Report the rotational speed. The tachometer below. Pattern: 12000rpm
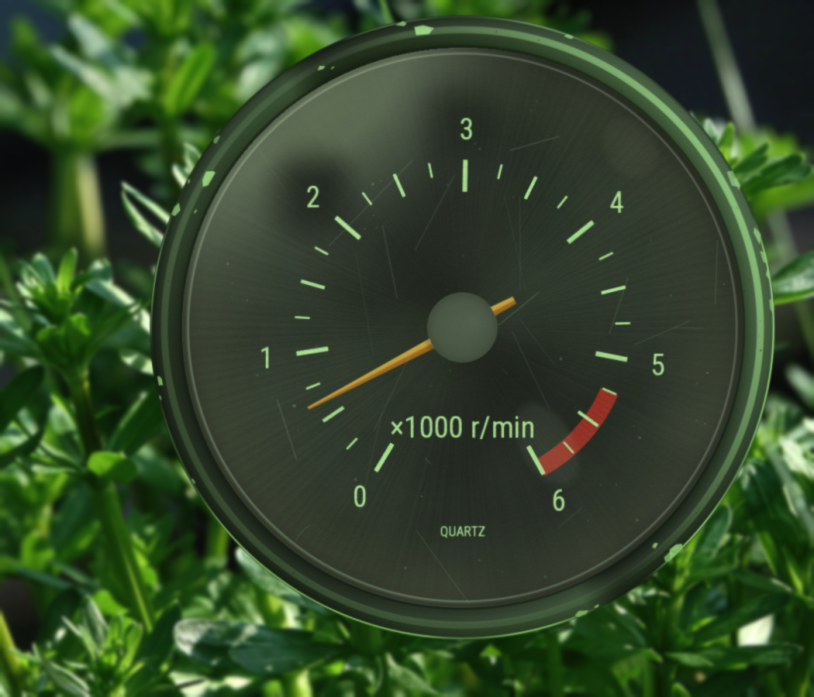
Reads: 625rpm
